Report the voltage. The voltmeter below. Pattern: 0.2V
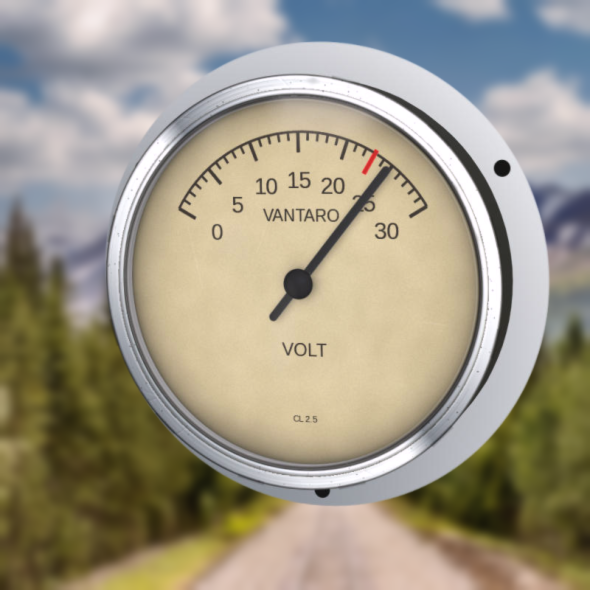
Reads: 25V
